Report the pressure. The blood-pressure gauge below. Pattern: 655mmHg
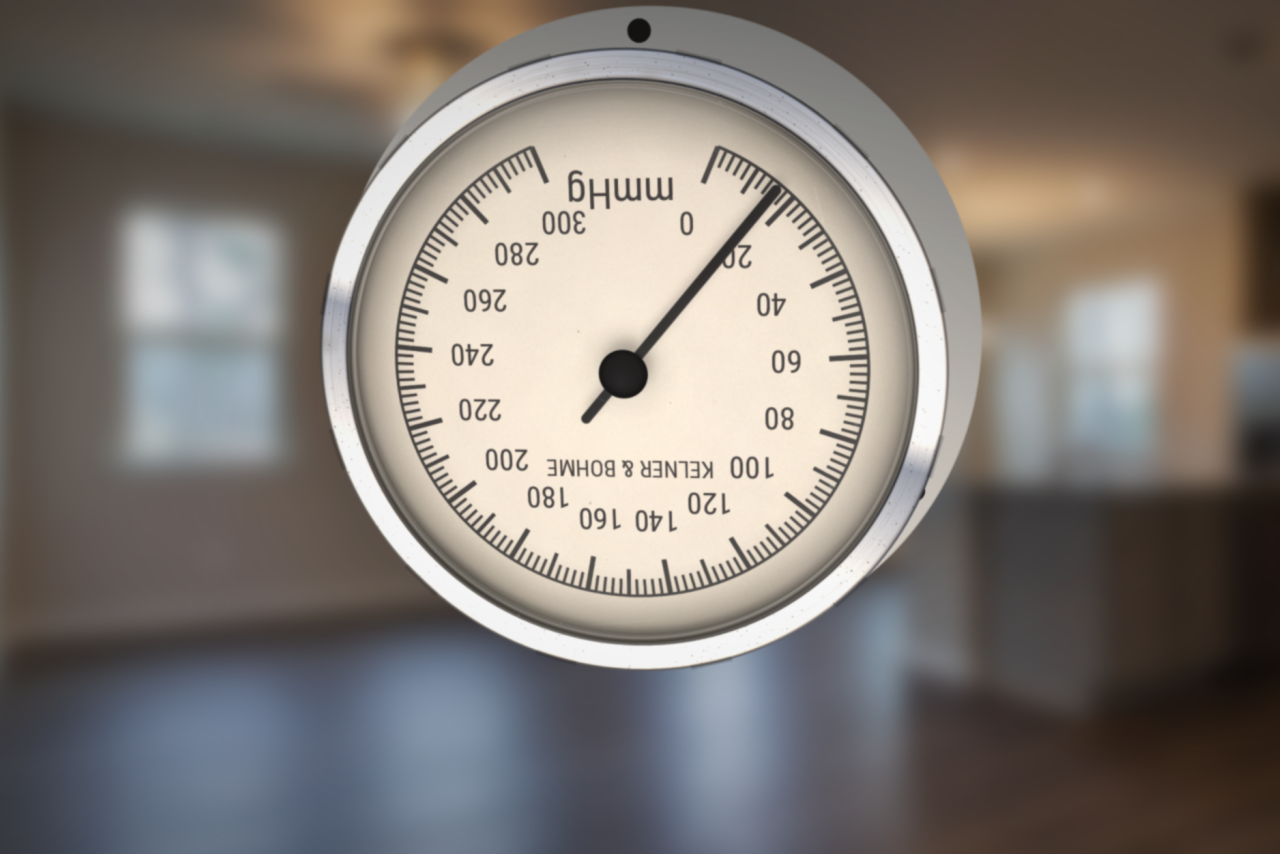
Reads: 16mmHg
